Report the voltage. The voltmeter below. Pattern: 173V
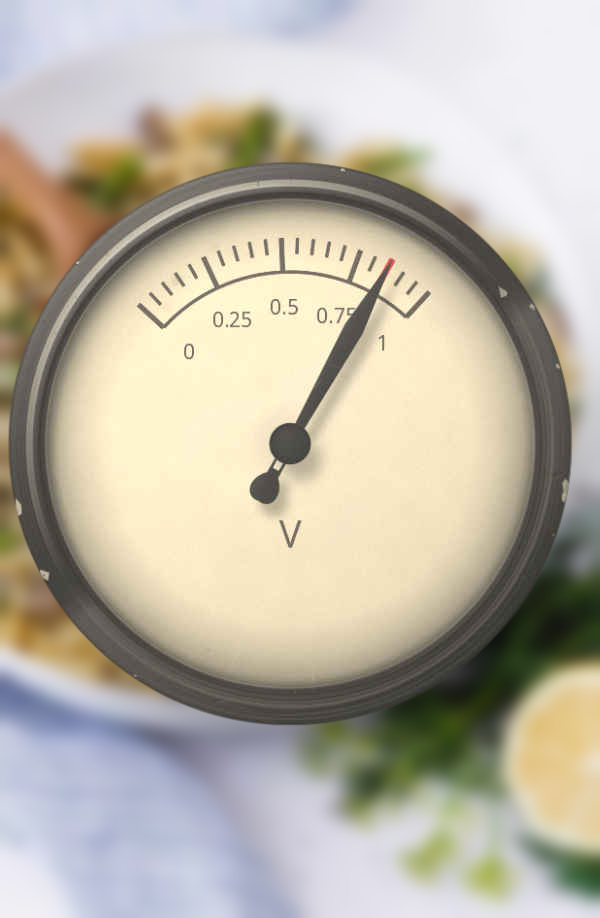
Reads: 0.85V
